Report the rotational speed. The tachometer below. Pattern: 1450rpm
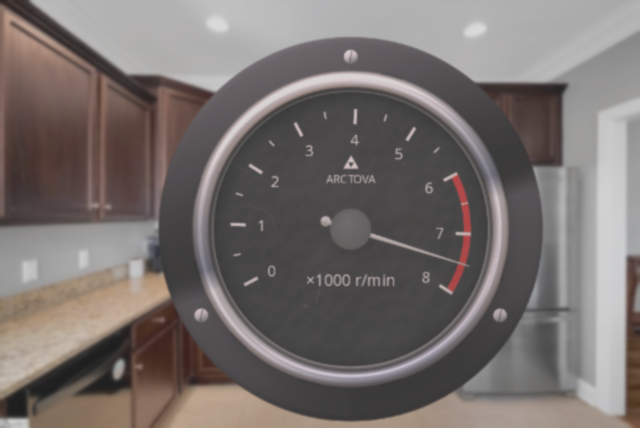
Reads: 7500rpm
